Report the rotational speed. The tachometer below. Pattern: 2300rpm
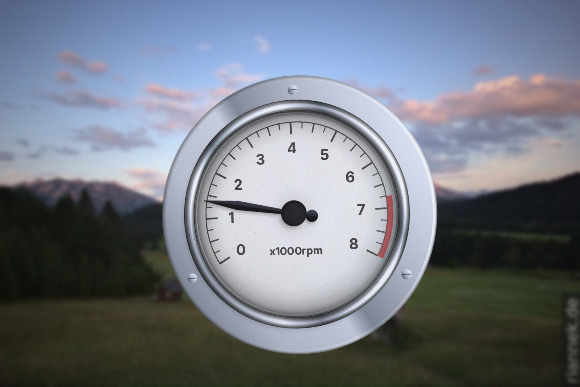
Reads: 1375rpm
